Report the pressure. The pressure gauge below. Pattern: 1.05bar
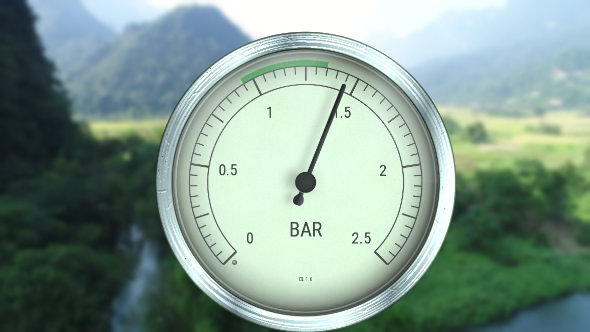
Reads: 1.45bar
